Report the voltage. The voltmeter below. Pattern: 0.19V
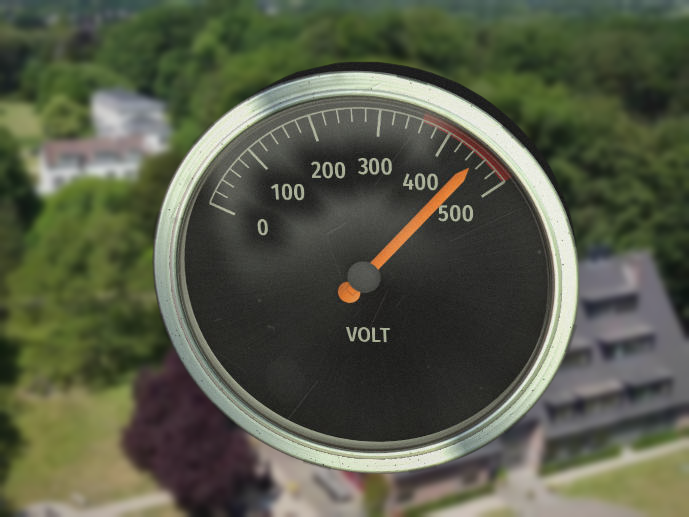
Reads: 450V
